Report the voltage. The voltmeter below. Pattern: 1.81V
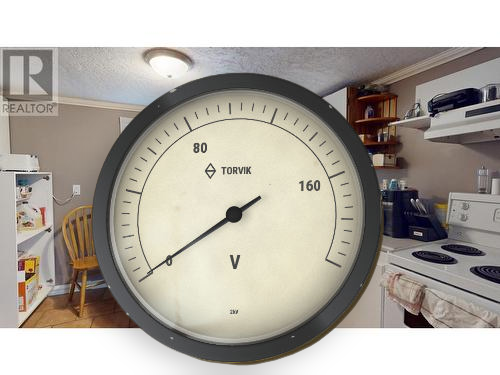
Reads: 0V
